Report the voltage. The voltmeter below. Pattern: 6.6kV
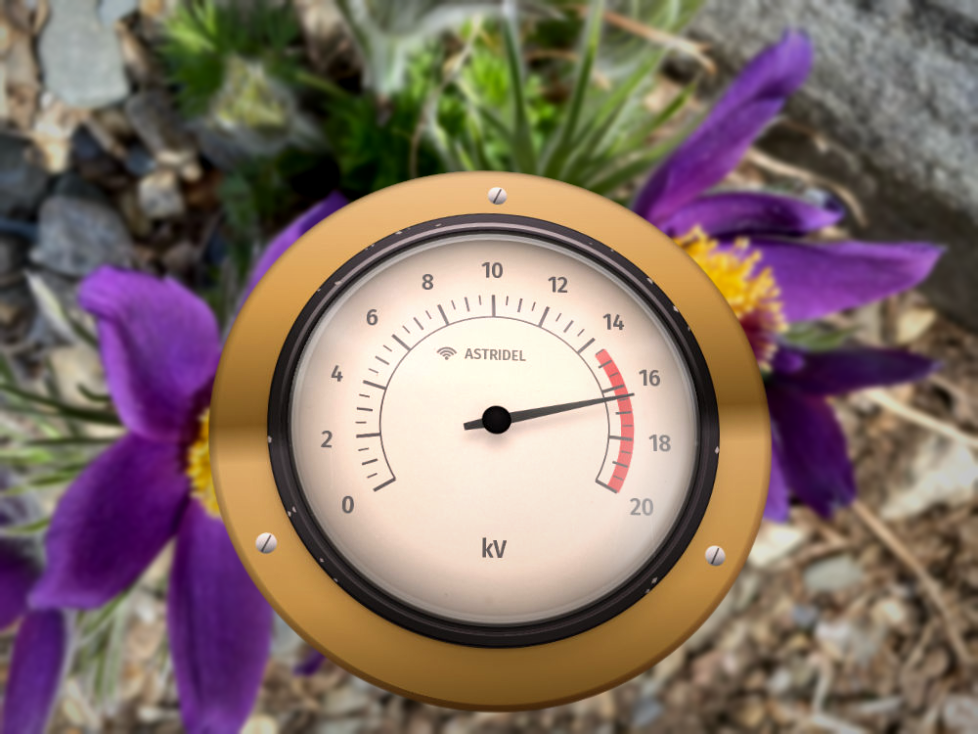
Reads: 16.5kV
